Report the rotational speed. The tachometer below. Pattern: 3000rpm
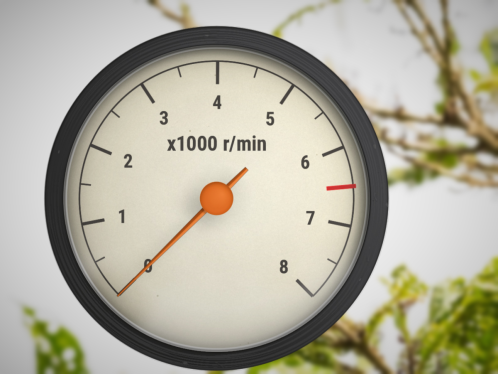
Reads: 0rpm
